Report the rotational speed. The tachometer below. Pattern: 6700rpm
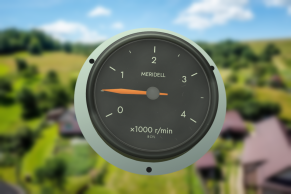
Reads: 500rpm
